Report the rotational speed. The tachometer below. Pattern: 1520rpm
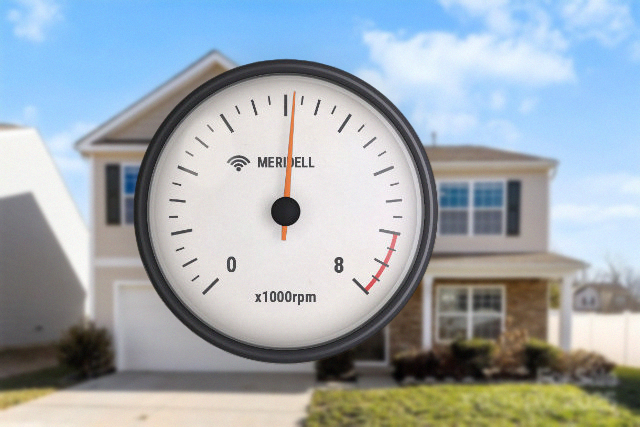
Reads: 4125rpm
